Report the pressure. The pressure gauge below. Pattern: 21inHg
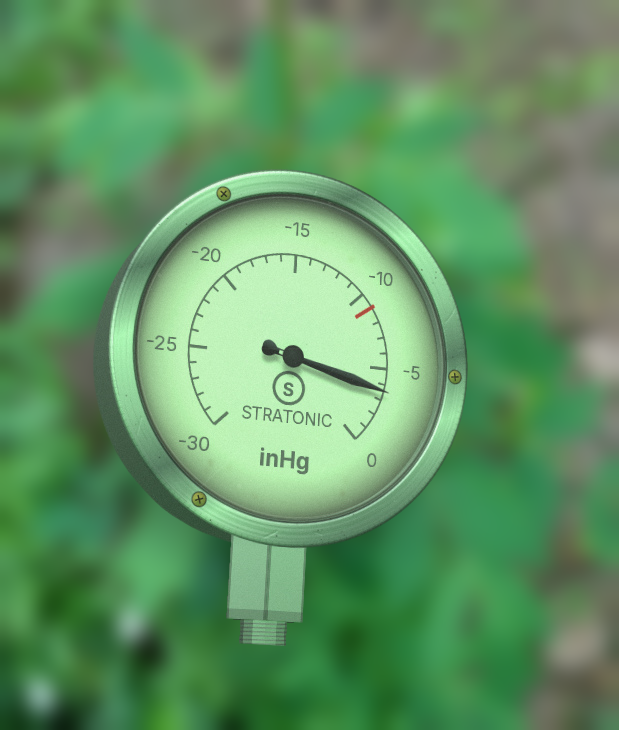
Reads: -3.5inHg
